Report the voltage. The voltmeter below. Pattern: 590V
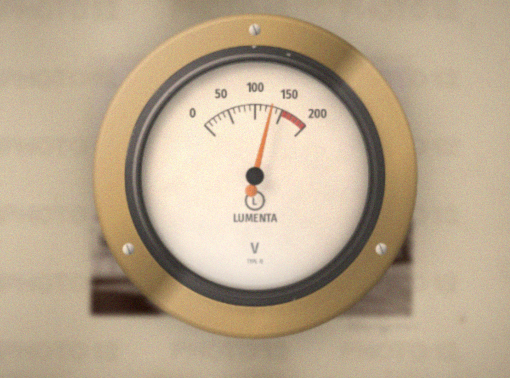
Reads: 130V
